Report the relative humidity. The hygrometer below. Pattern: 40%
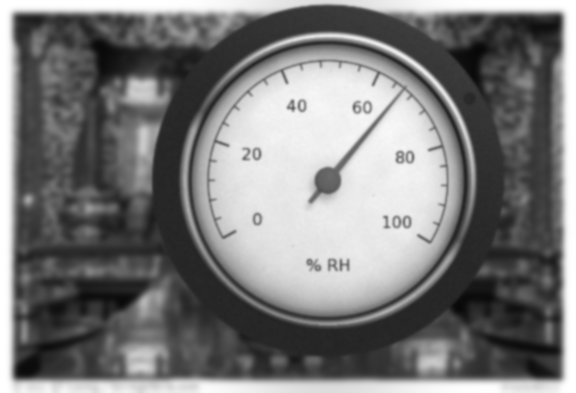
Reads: 66%
